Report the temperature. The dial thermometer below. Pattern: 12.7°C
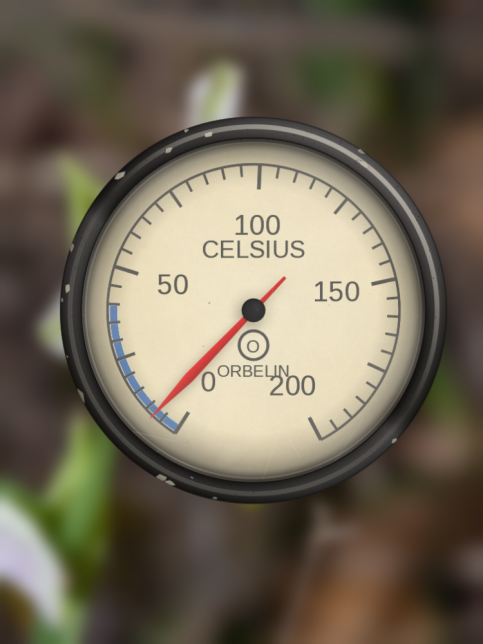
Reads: 7.5°C
